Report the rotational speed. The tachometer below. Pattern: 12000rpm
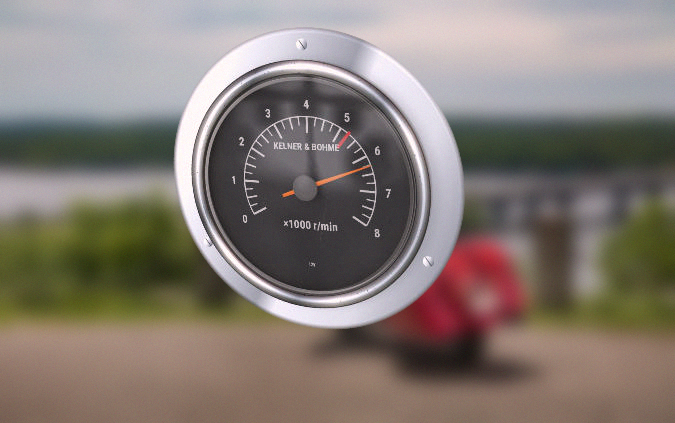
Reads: 6250rpm
